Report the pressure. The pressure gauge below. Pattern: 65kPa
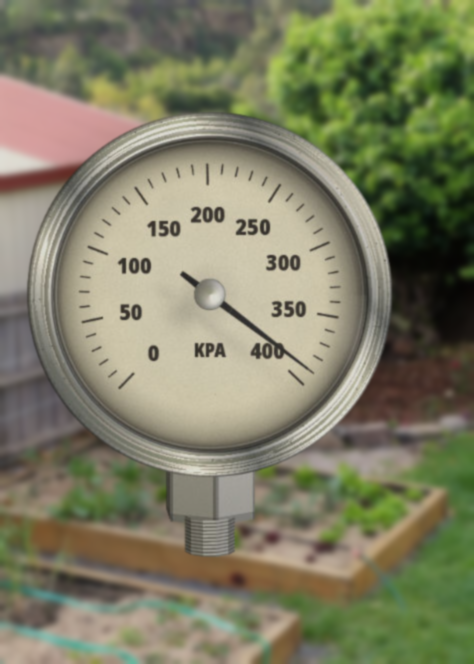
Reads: 390kPa
